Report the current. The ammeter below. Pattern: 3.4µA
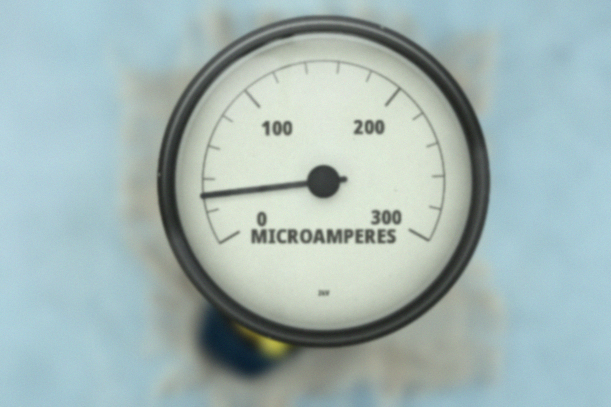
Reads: 30µA
